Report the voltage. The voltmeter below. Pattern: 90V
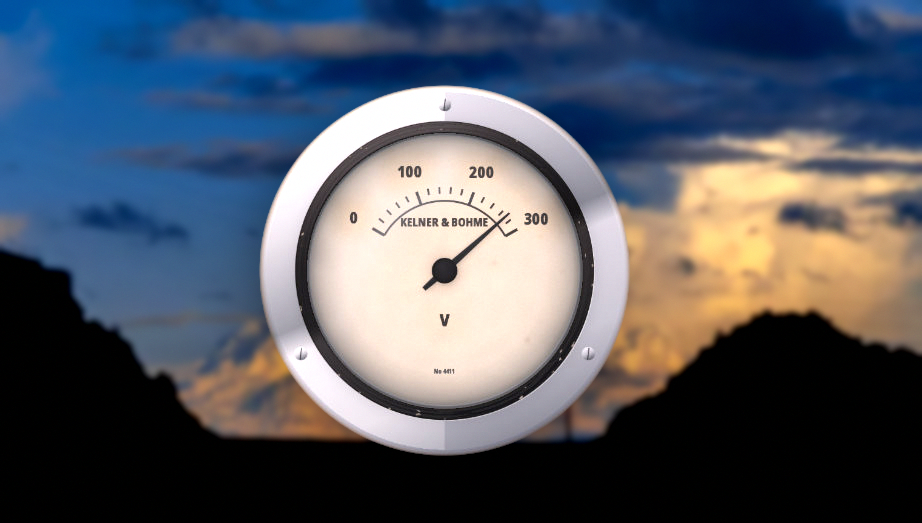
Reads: 270V
